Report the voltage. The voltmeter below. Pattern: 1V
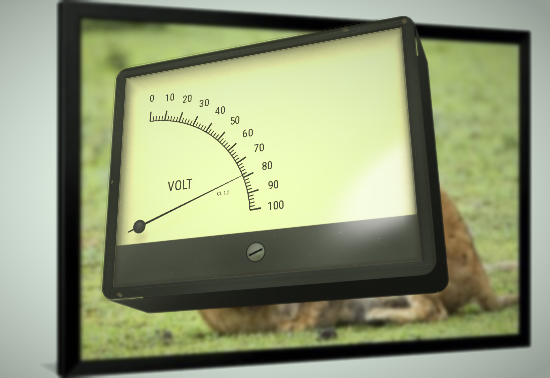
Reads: 80V
